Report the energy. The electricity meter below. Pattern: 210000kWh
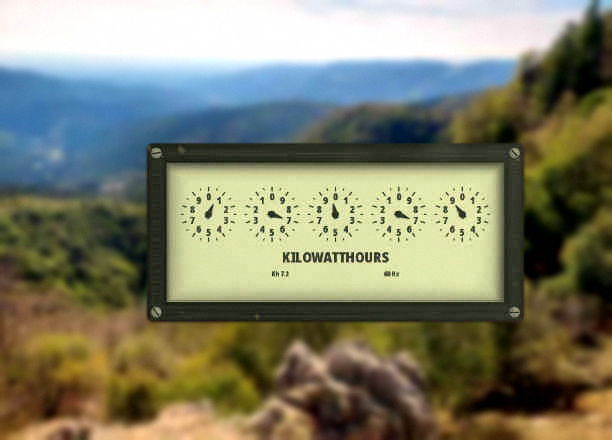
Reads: 6969kWh
